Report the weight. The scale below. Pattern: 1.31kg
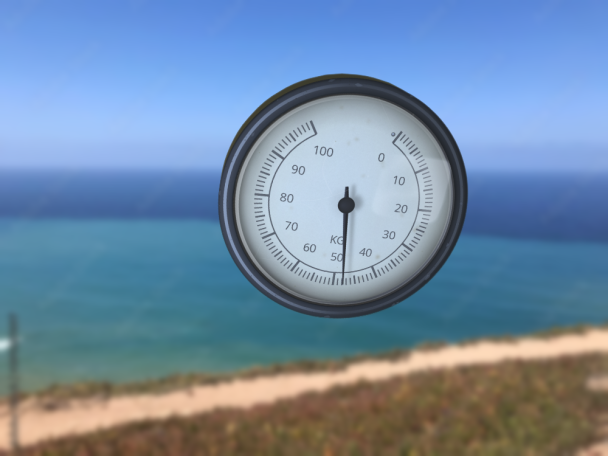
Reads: 48kg
